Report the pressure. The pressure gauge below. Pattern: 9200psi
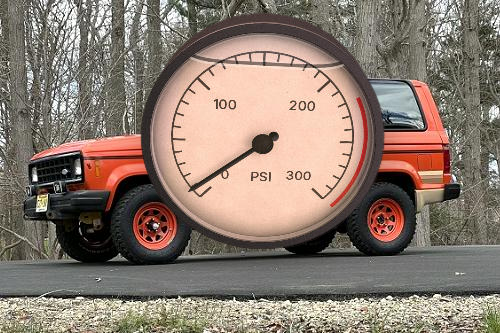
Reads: 10psi
